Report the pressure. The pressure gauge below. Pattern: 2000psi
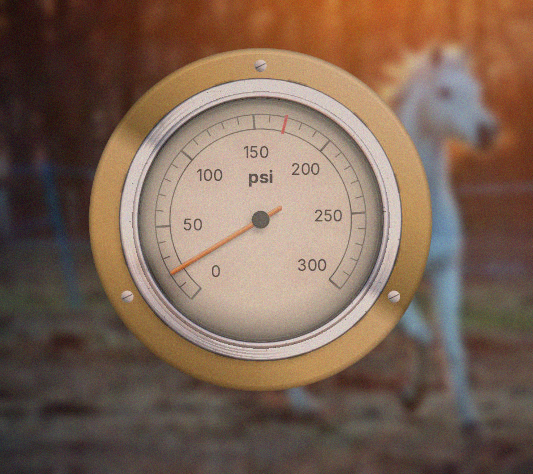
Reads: 20psi
